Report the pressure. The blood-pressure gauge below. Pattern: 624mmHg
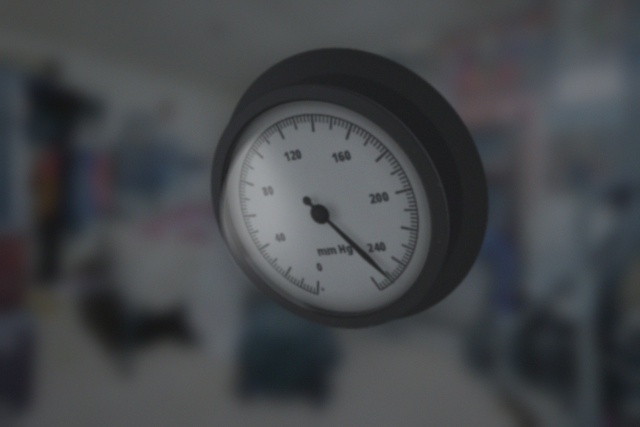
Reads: 250mmHg
